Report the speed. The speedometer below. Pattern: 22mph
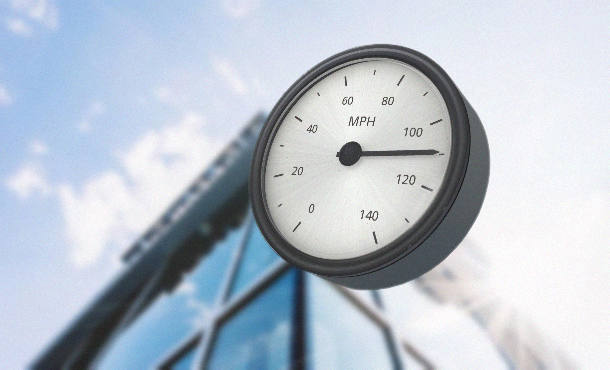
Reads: 110mph
